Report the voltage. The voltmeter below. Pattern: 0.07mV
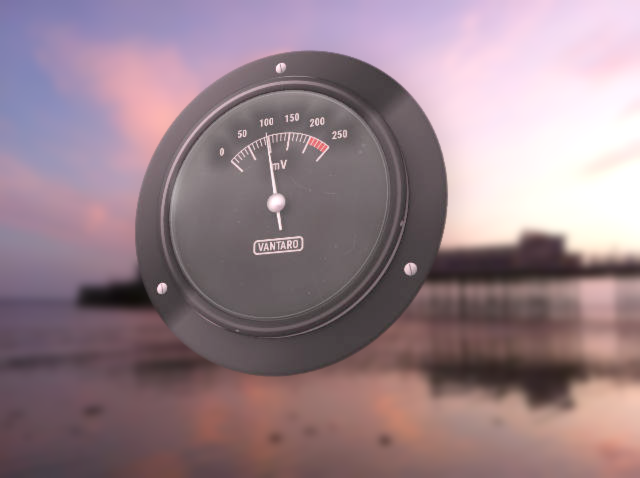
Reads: 100mV
